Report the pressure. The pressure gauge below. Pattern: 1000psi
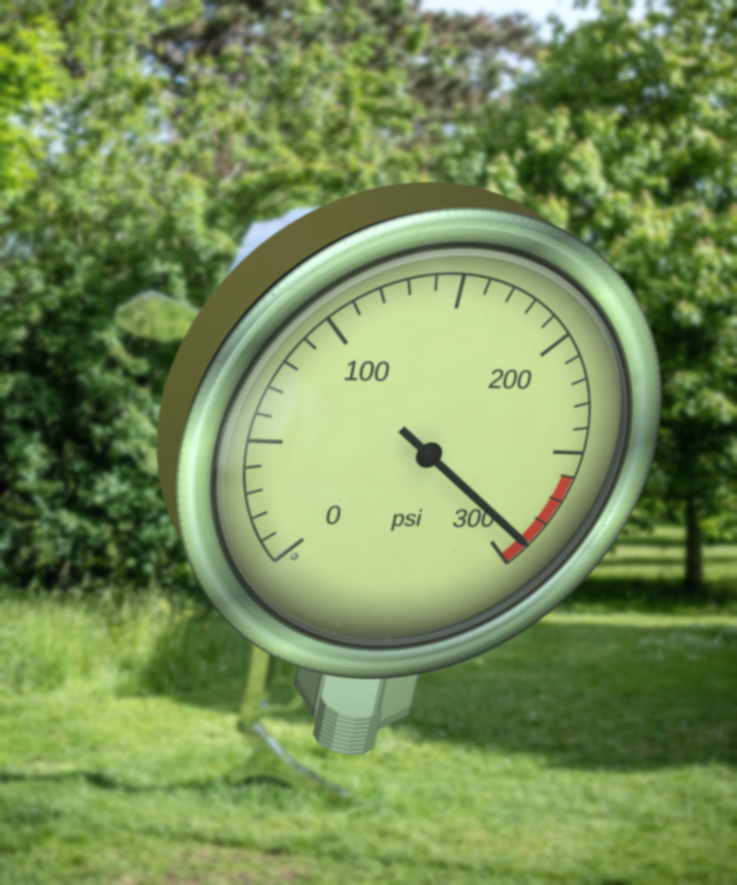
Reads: 290psi
